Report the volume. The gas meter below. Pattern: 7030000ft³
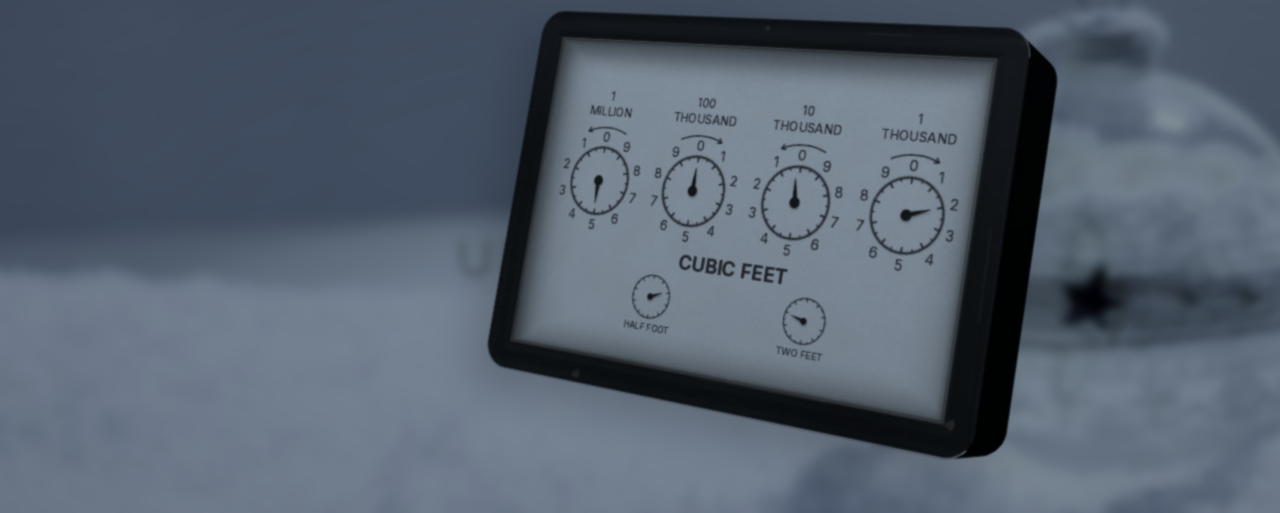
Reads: 500200ft³
